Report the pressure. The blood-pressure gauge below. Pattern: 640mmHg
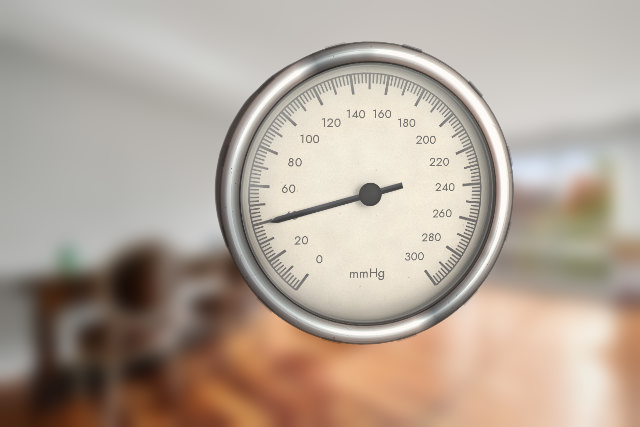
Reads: 40mmHg
